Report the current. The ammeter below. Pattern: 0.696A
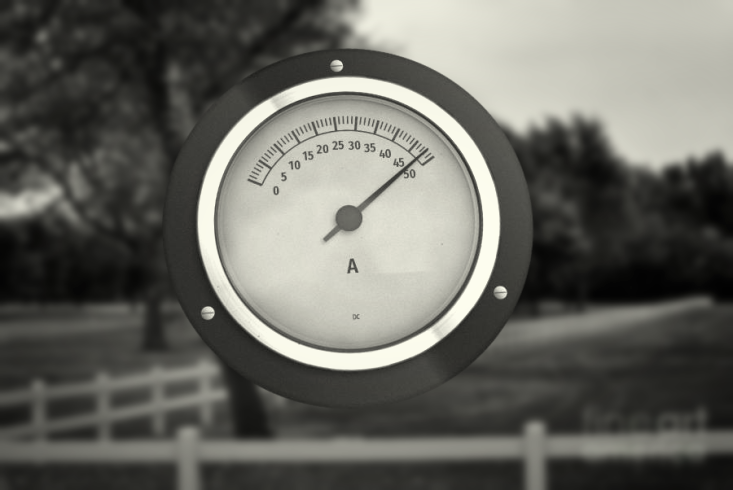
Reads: 48A
